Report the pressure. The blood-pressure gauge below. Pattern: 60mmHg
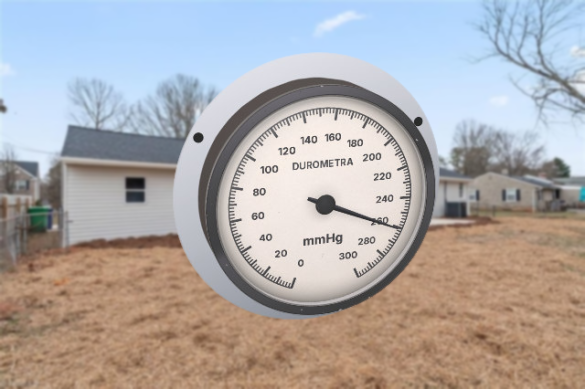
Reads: 260mmHg
